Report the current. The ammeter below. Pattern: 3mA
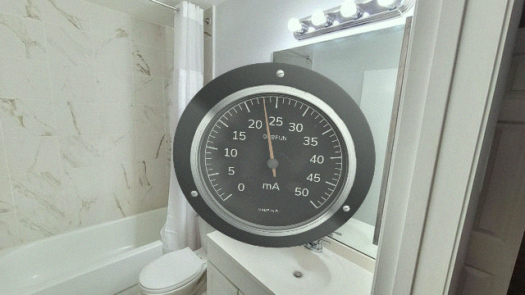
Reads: 23mA
